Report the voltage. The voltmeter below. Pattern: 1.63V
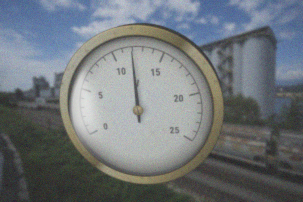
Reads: 12V
